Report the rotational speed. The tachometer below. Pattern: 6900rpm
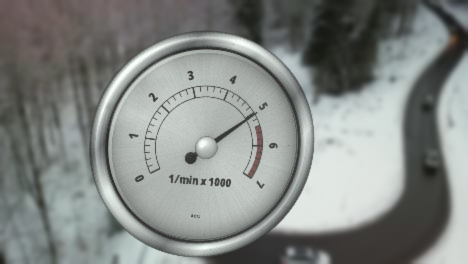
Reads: 5000rpm
